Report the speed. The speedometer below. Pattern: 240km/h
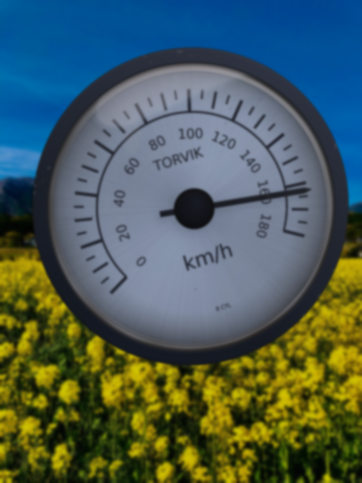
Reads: 162.5km/h
